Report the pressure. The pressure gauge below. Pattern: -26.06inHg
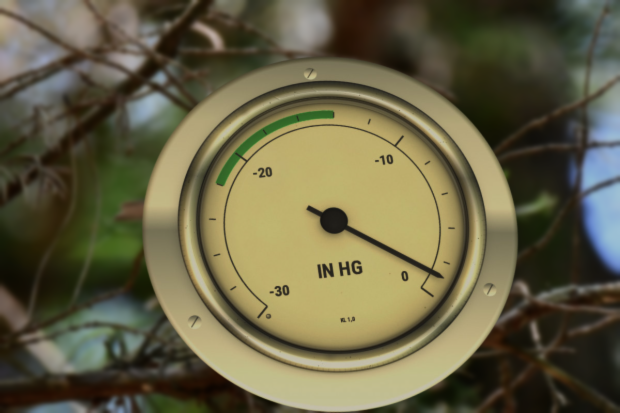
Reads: -1inHg
